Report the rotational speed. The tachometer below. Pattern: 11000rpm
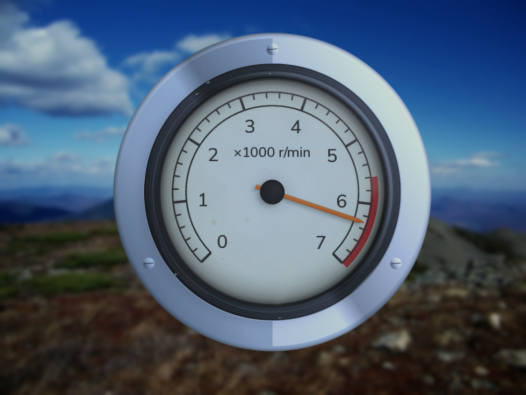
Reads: 6300rpm
